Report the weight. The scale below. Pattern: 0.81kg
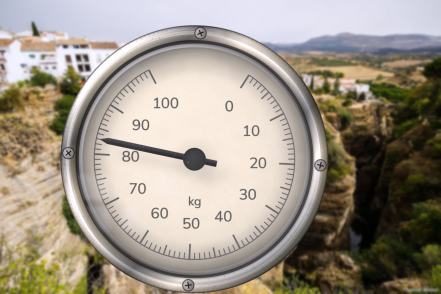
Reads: 83kg
